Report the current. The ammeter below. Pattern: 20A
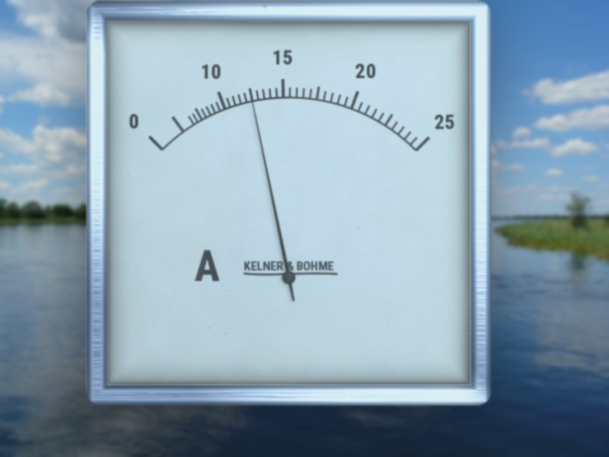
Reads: 12.5A
